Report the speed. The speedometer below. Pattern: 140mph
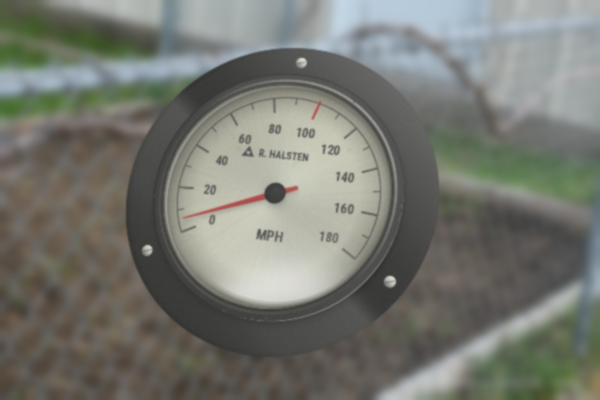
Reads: 5mph
